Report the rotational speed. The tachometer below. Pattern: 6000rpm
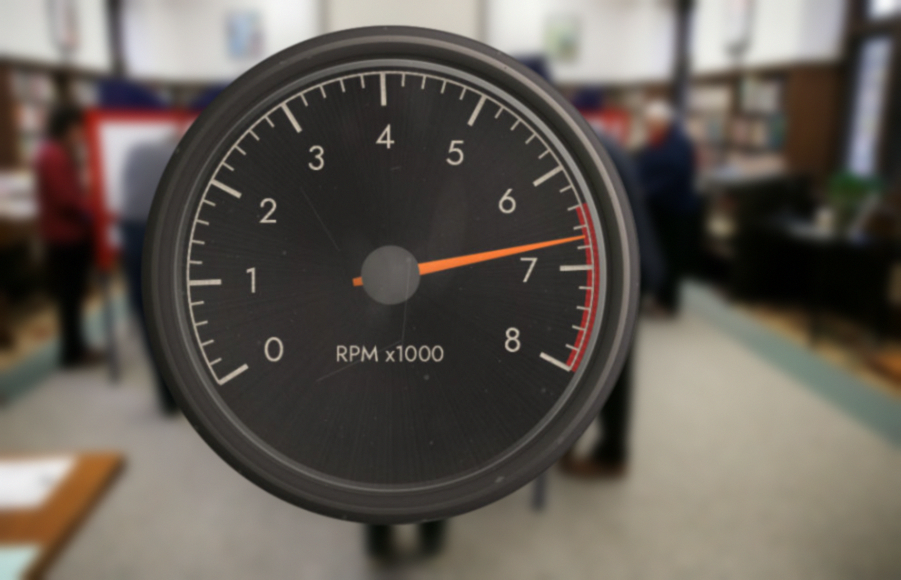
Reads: 6700rpm
